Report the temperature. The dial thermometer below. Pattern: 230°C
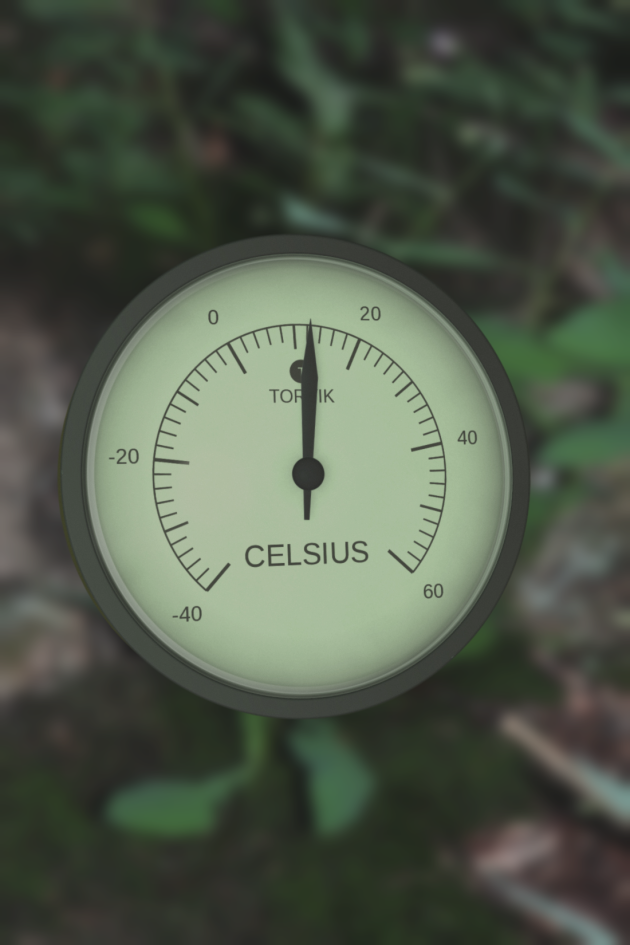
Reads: 12°C
